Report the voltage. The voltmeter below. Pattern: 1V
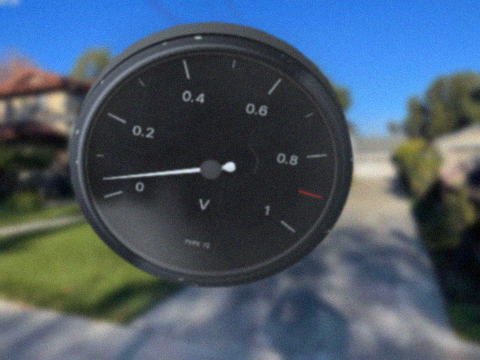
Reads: 0.05V
